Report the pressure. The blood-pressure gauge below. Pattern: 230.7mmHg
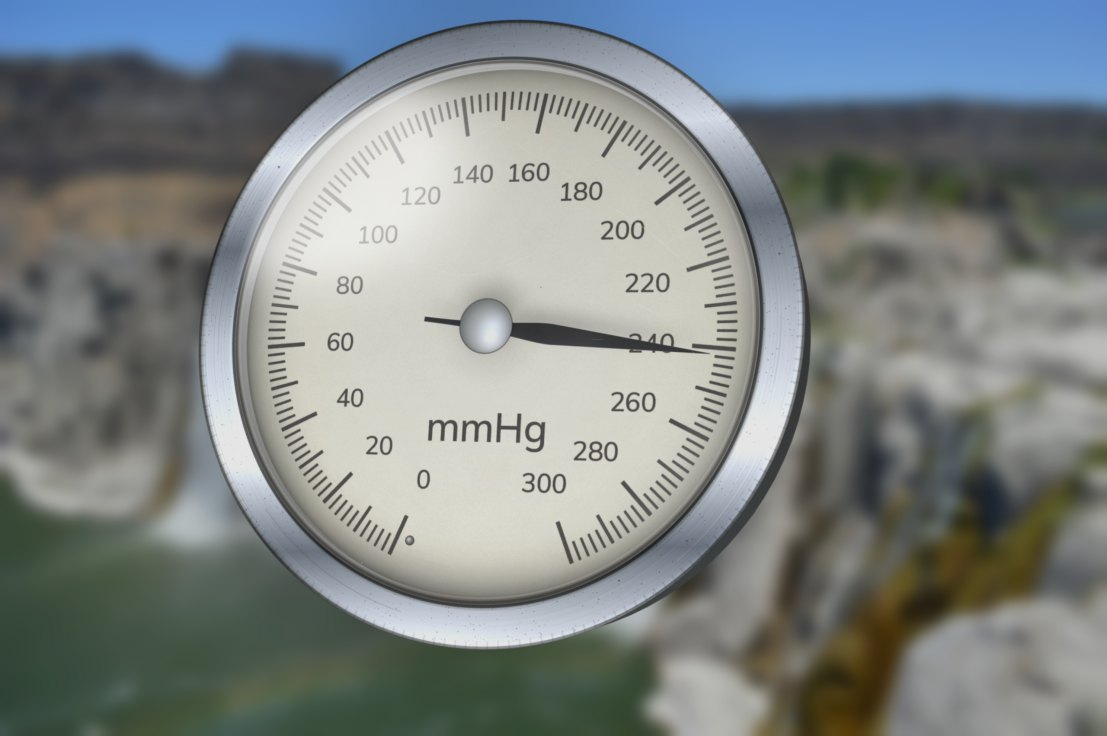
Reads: 242mmHg
